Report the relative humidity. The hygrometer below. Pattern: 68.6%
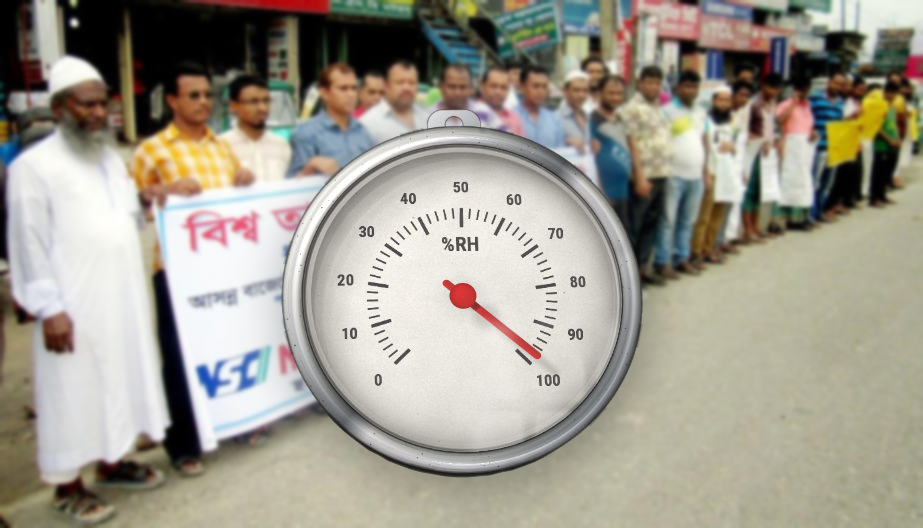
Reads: 98%
